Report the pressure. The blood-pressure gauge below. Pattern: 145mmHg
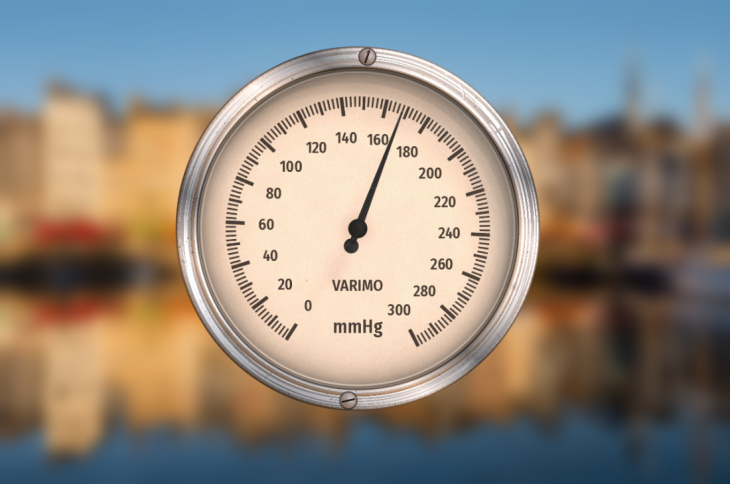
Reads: 168mmHg
